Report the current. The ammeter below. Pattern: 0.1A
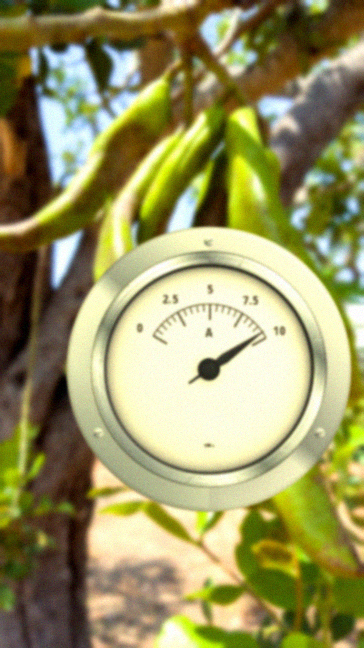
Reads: 9.5A
